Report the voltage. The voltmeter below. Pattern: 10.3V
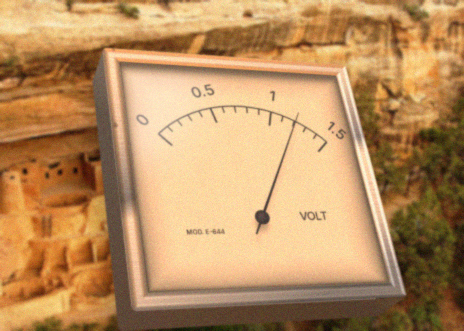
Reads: 1.2V
